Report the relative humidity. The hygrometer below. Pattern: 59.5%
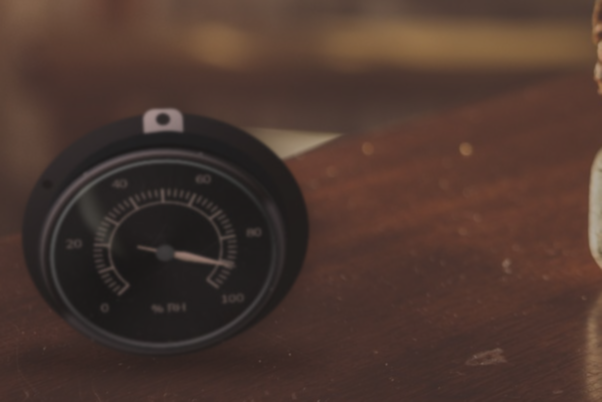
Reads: 90%
